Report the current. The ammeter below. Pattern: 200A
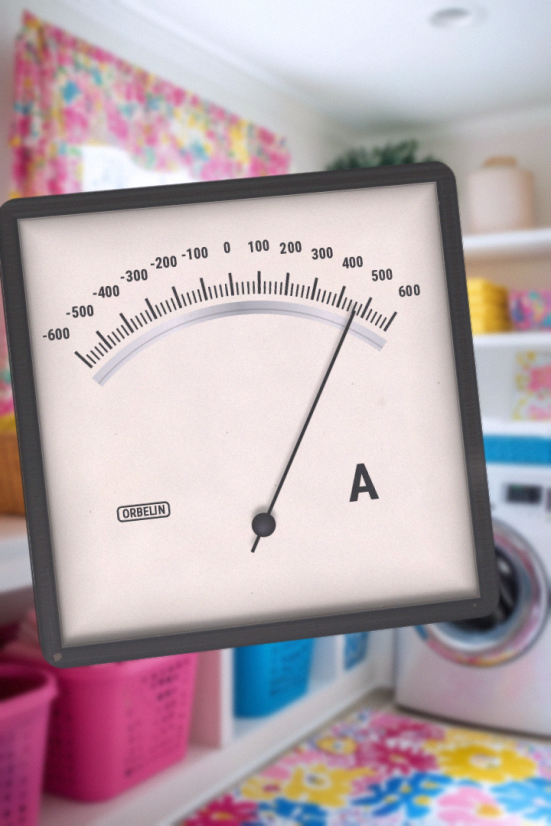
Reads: 460A
